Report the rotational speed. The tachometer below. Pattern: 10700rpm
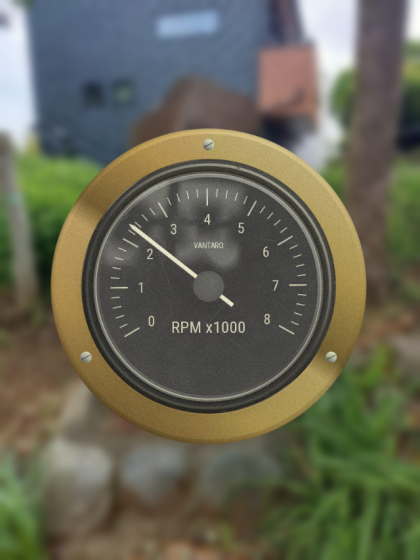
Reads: 2300rpm
